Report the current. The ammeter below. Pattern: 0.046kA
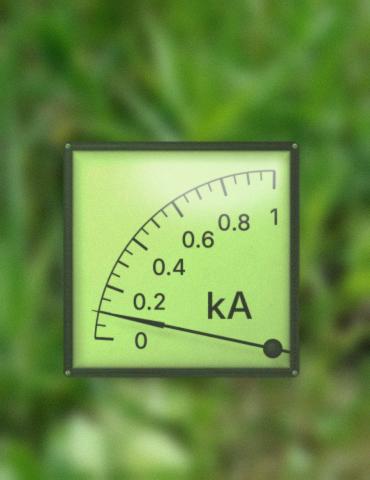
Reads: 0.1kA
